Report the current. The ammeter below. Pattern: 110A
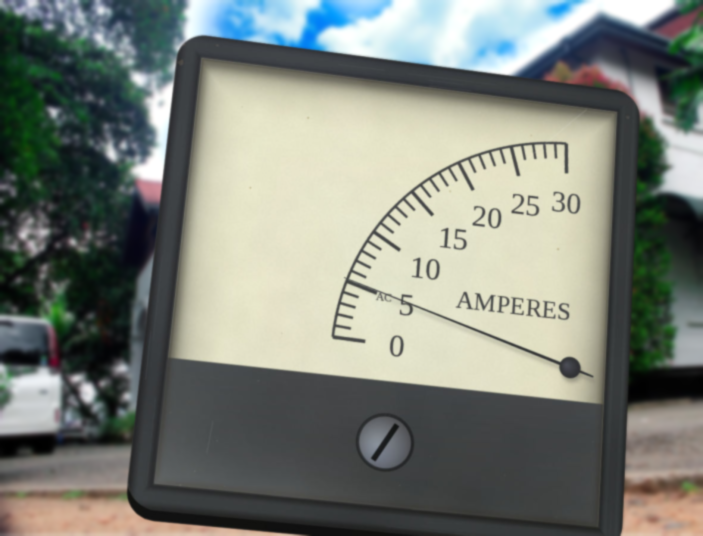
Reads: 5A
